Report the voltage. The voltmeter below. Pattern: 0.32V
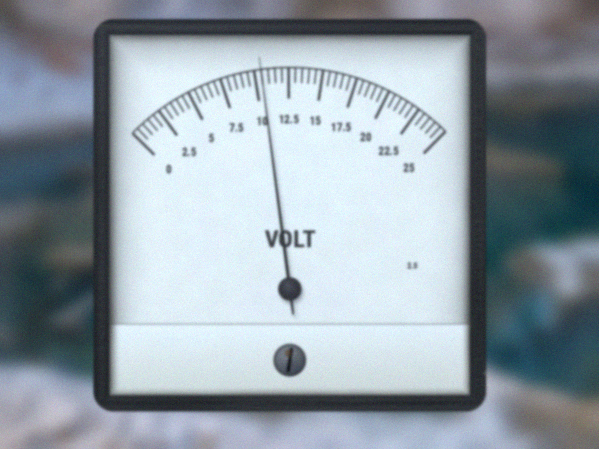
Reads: 10.5V
